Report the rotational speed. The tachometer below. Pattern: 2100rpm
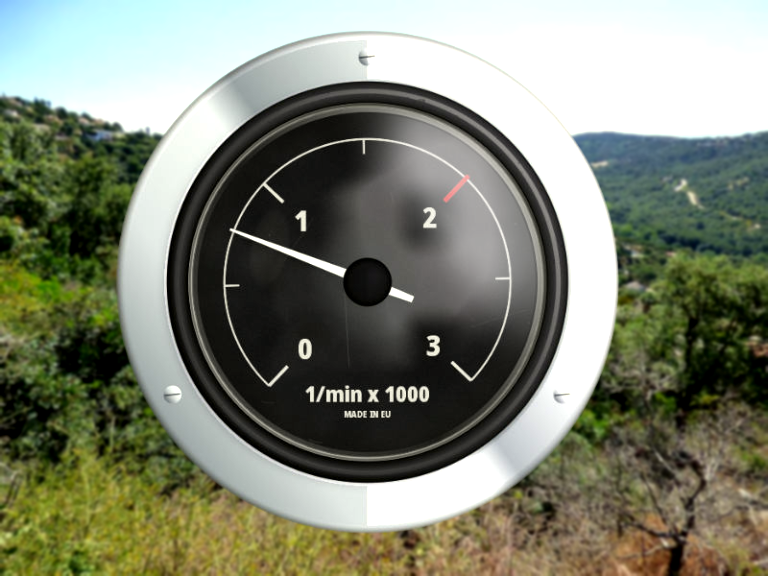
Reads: 750rpm
